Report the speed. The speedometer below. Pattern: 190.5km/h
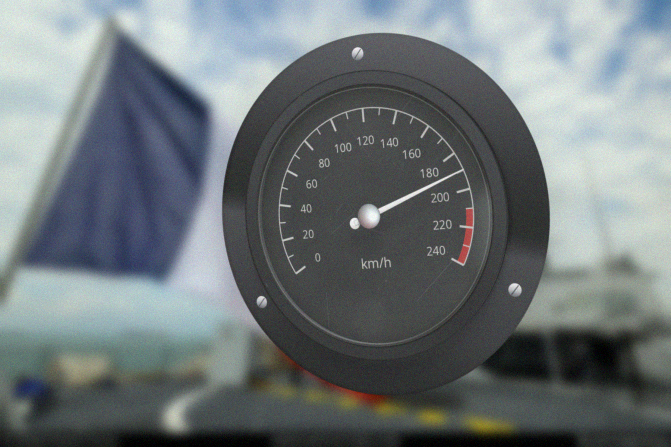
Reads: 190km/h
